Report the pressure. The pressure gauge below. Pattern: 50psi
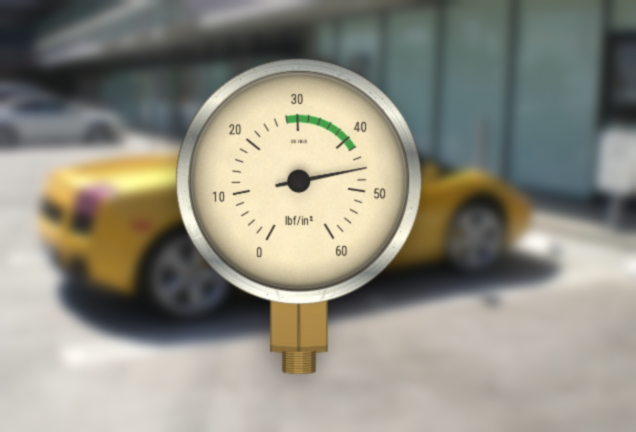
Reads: 46psi
